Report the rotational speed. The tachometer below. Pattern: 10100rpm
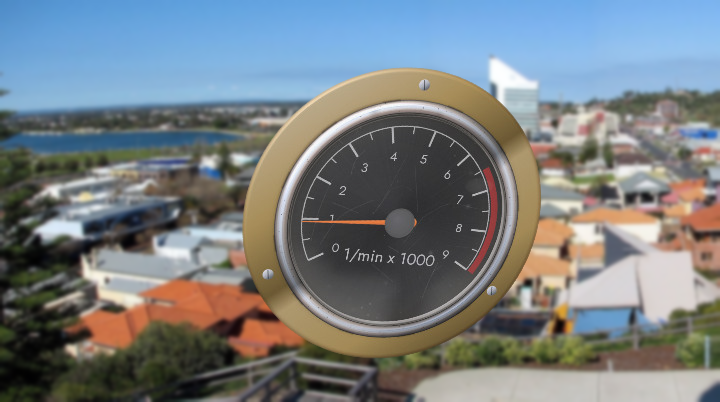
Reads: 1000rpm
